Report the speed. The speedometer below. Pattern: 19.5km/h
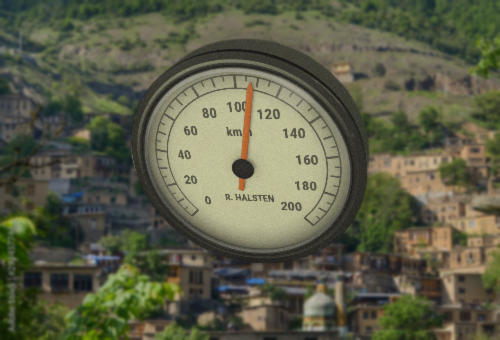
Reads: 107.5km/h
